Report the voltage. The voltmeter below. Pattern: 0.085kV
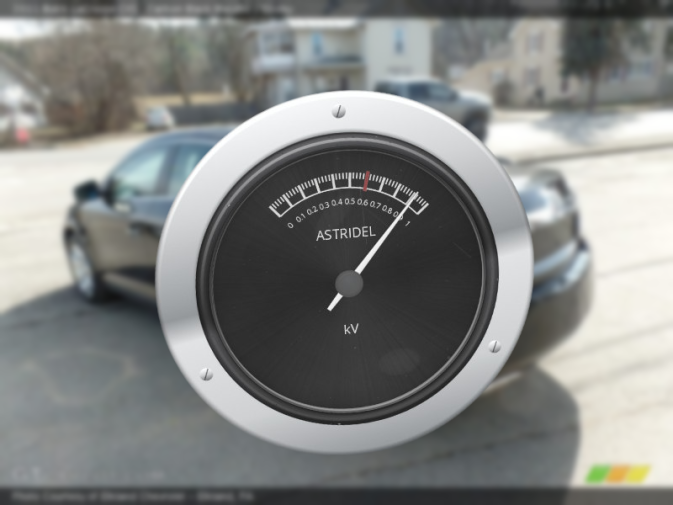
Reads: 0.9kV
